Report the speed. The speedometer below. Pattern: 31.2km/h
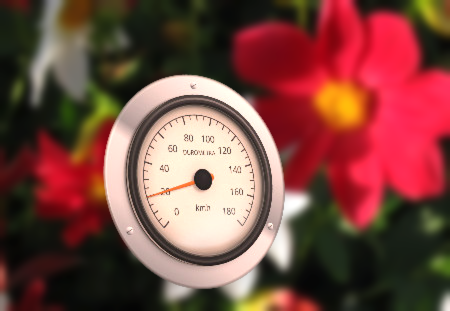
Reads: 20km/h
